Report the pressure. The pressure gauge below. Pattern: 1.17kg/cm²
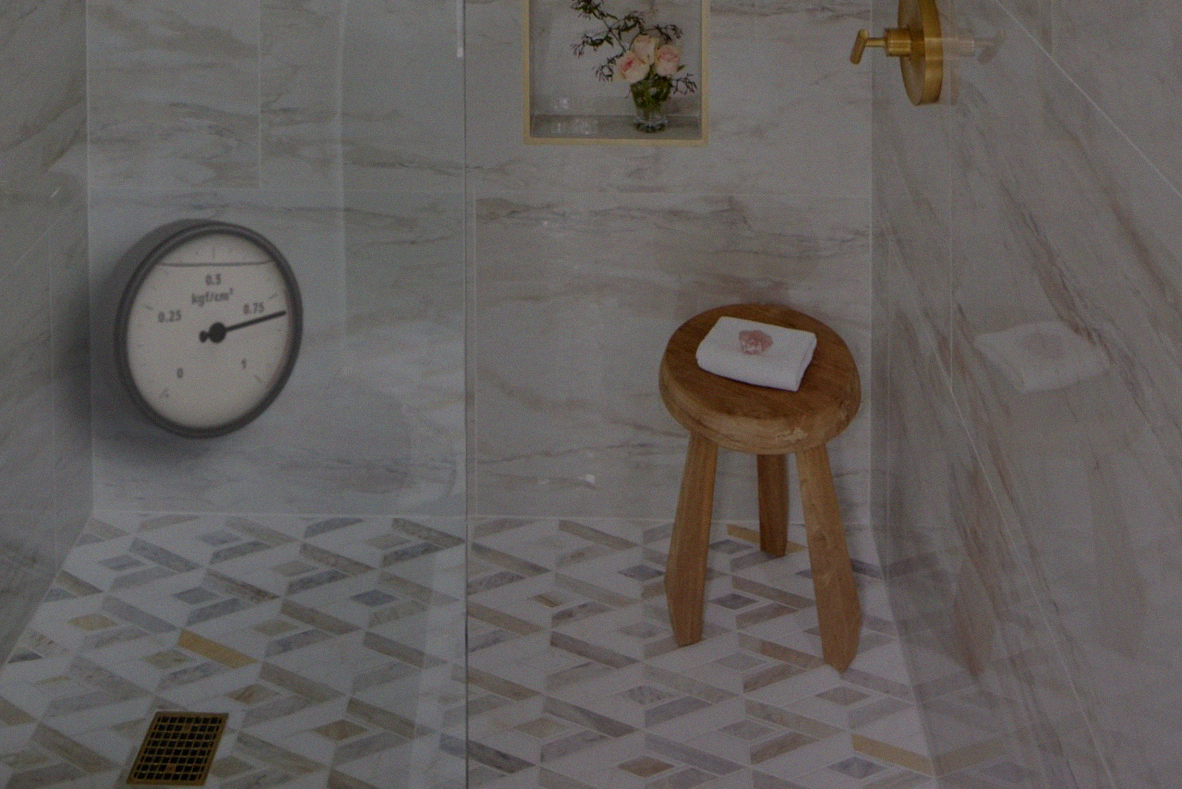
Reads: 0.8kg/cm²
